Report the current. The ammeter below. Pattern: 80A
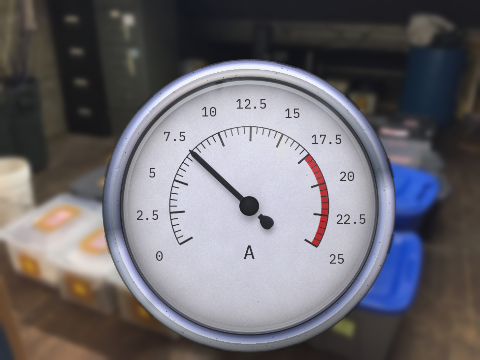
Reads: 7.5A
